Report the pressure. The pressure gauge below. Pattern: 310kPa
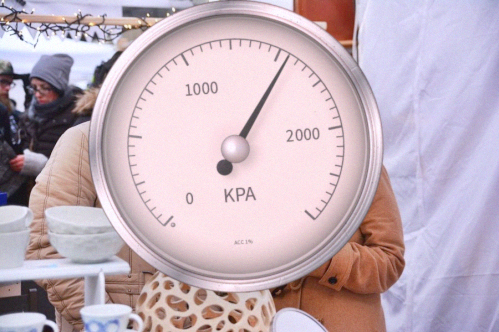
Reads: 1550kPa
